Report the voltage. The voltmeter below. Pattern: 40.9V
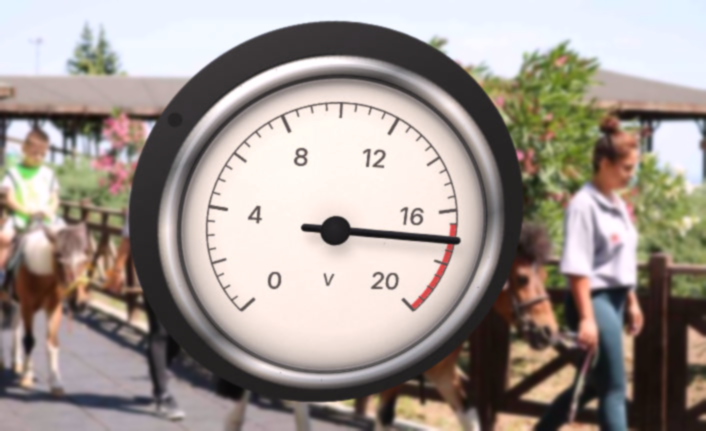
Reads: 17V
